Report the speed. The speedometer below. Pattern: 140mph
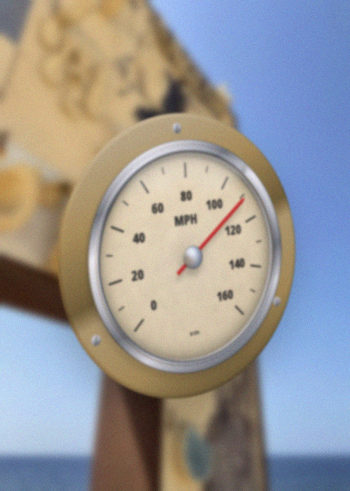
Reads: 110mph
